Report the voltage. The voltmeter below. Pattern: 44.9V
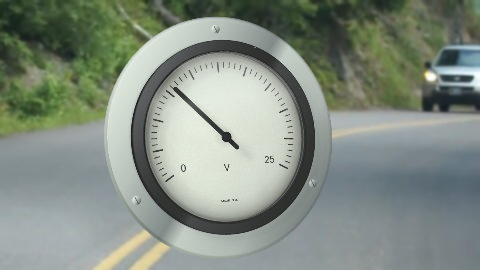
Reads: 8V
